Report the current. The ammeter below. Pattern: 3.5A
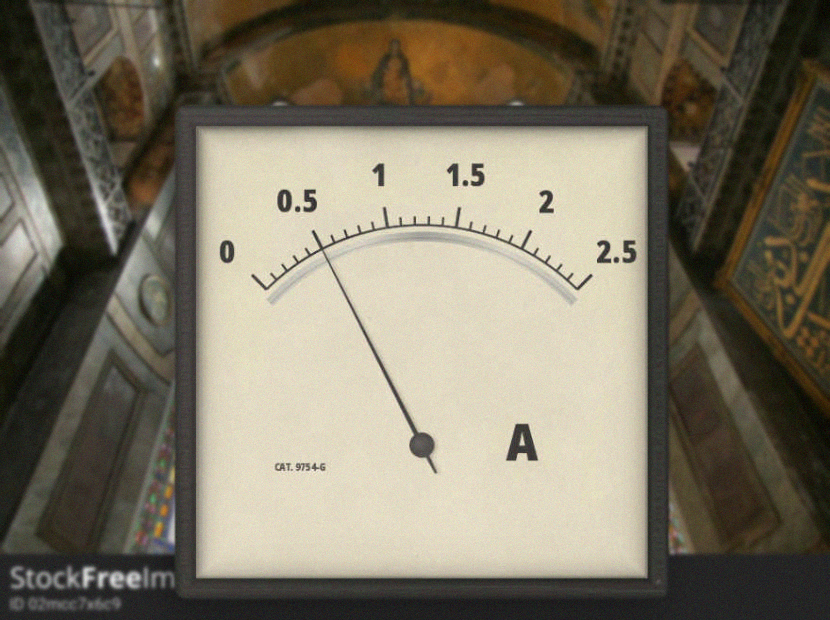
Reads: 0.5A
